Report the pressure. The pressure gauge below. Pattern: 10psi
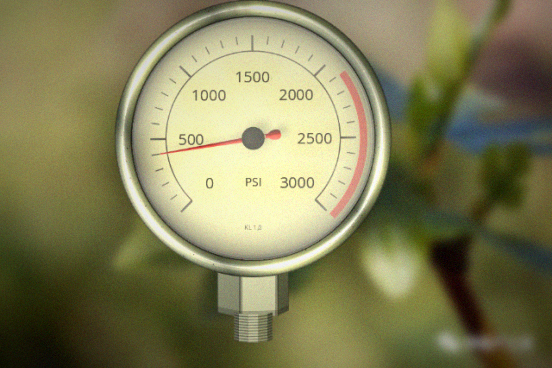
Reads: 400psi
